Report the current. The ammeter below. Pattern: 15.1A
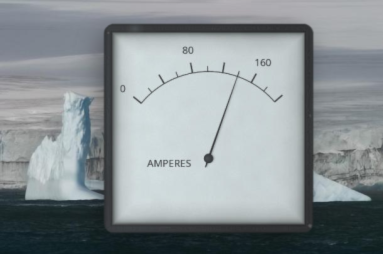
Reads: 140A
